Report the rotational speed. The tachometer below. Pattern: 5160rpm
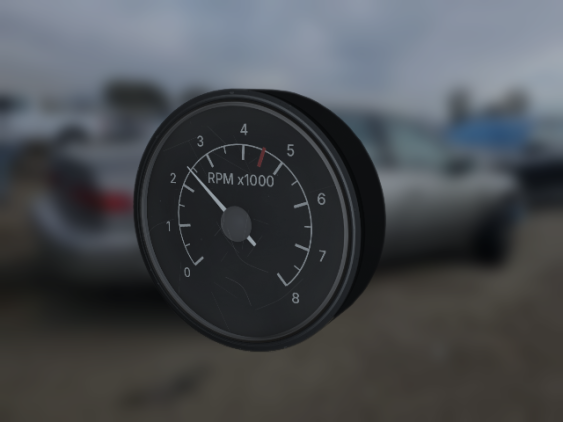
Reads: 2500rpm
